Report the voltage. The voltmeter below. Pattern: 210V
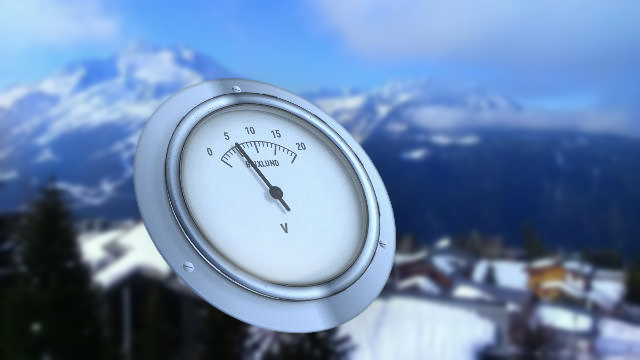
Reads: 5V
